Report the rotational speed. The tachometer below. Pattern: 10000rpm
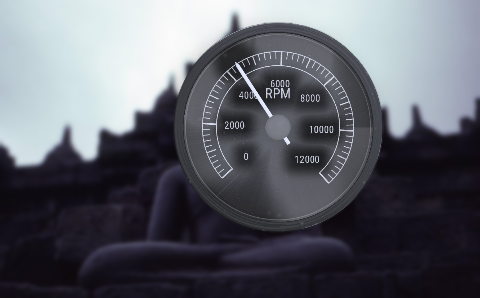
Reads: 4400rpm
